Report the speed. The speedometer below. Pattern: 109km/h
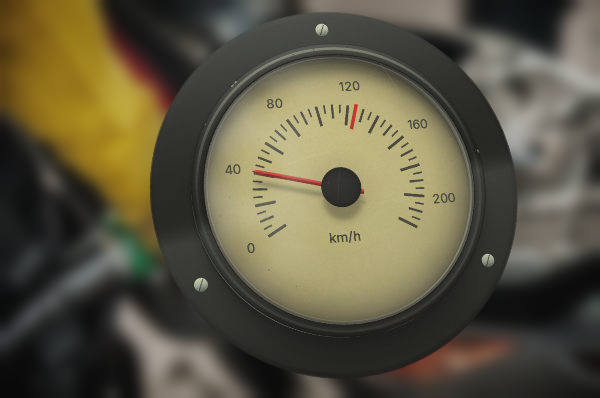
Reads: 40km/h
